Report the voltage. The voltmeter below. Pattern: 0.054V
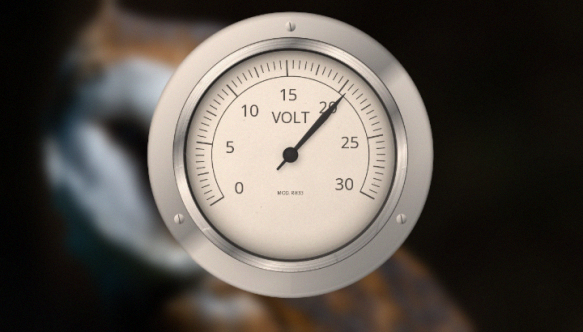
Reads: 20.5V
